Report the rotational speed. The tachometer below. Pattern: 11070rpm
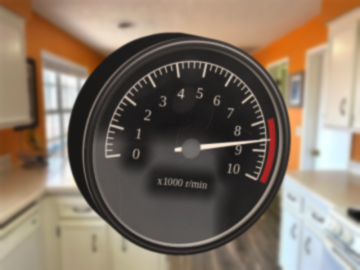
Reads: 8600rpm
